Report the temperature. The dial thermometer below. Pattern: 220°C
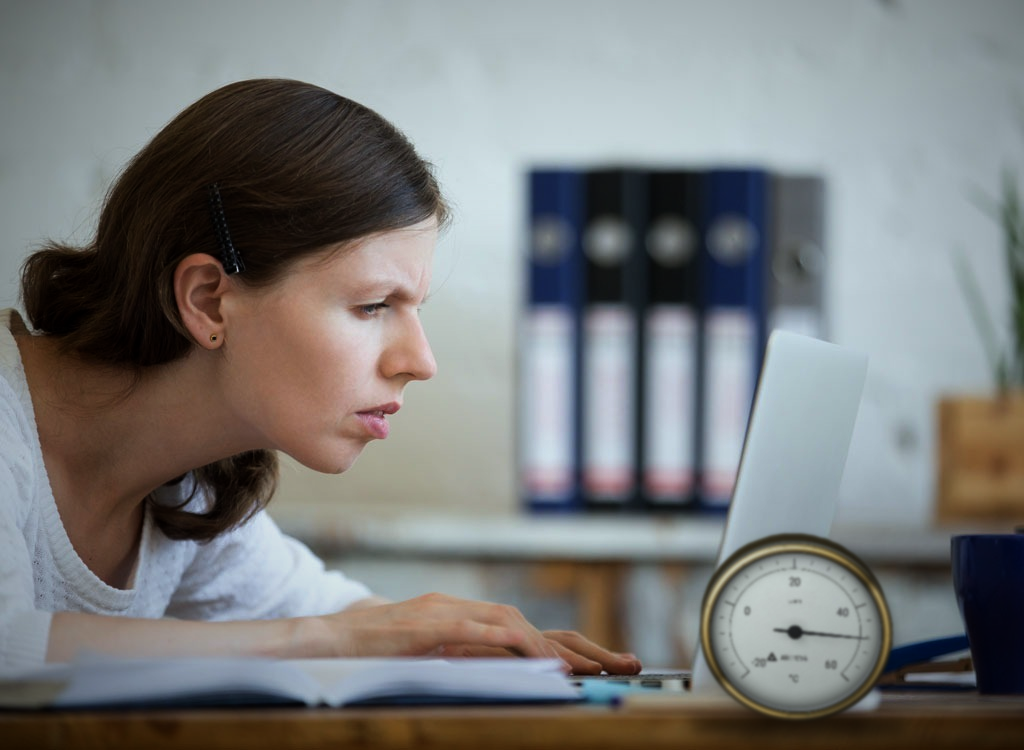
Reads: 48°C
